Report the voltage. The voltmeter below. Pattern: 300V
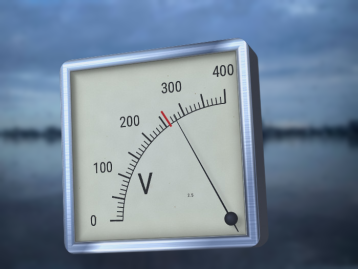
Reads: 280V
